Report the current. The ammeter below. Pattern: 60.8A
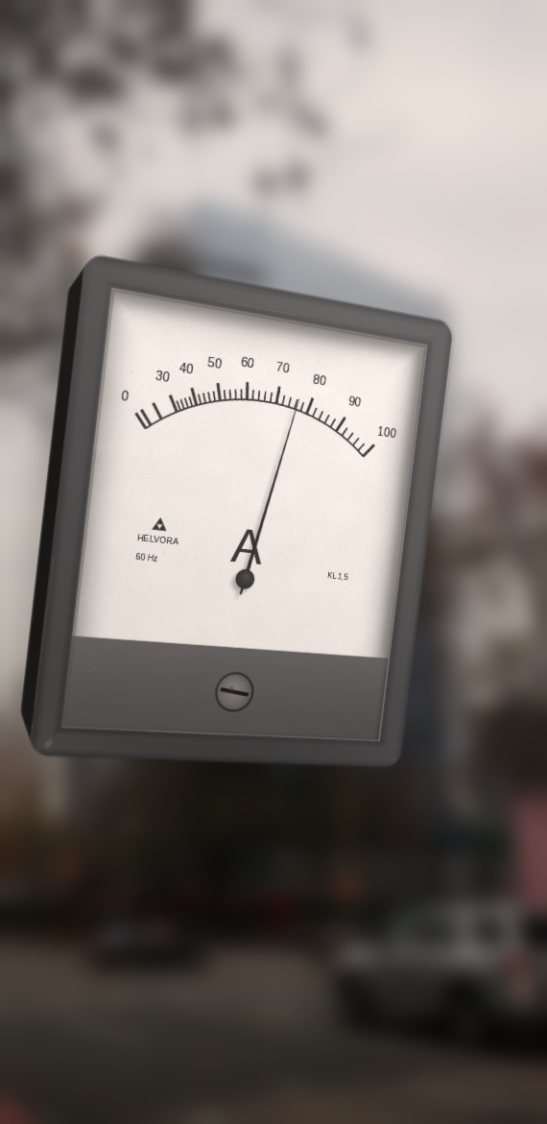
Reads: 76A
